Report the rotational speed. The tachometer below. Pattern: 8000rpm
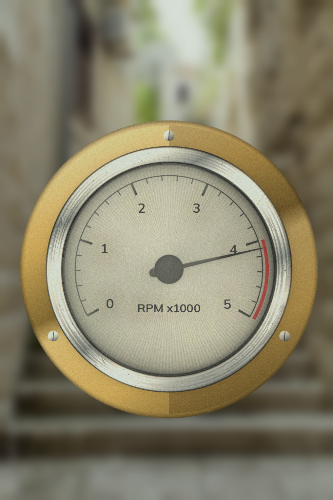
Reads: 4100rpm
